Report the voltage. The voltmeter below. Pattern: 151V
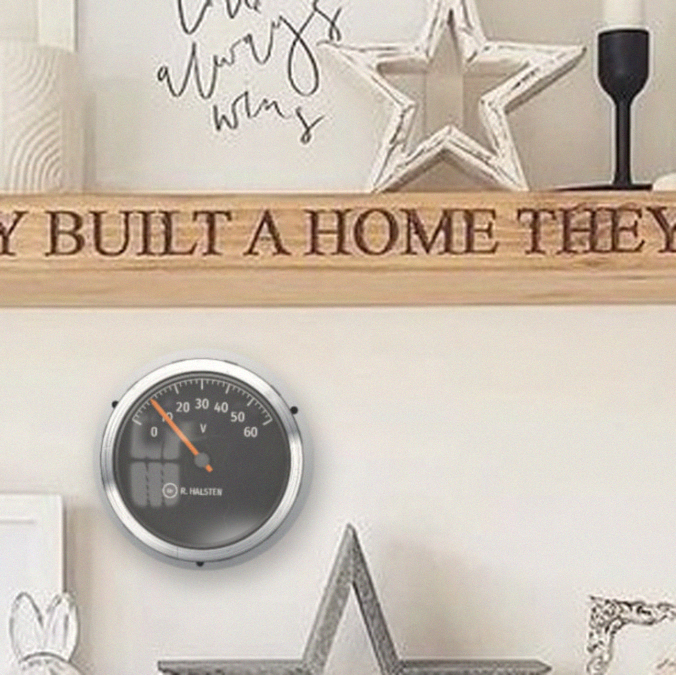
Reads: 10V
